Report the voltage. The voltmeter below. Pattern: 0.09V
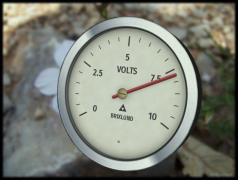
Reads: 7.75V
